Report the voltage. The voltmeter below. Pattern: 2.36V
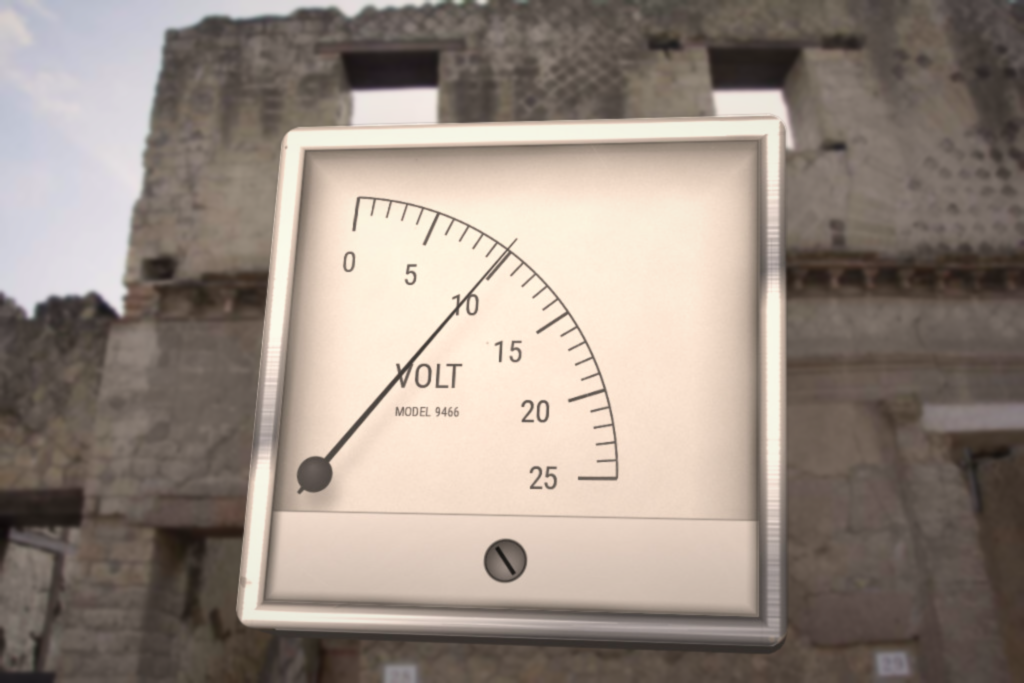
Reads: 10V
